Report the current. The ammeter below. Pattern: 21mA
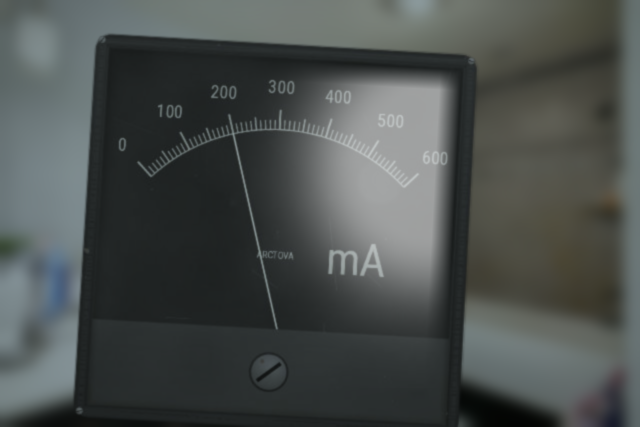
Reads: 200mA
